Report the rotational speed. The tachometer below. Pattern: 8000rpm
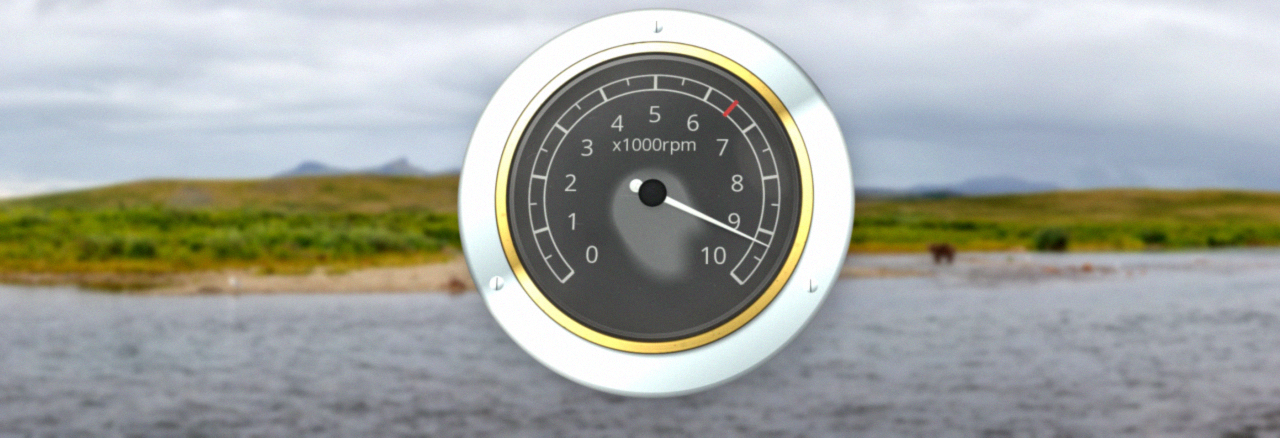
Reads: 9250rpm
